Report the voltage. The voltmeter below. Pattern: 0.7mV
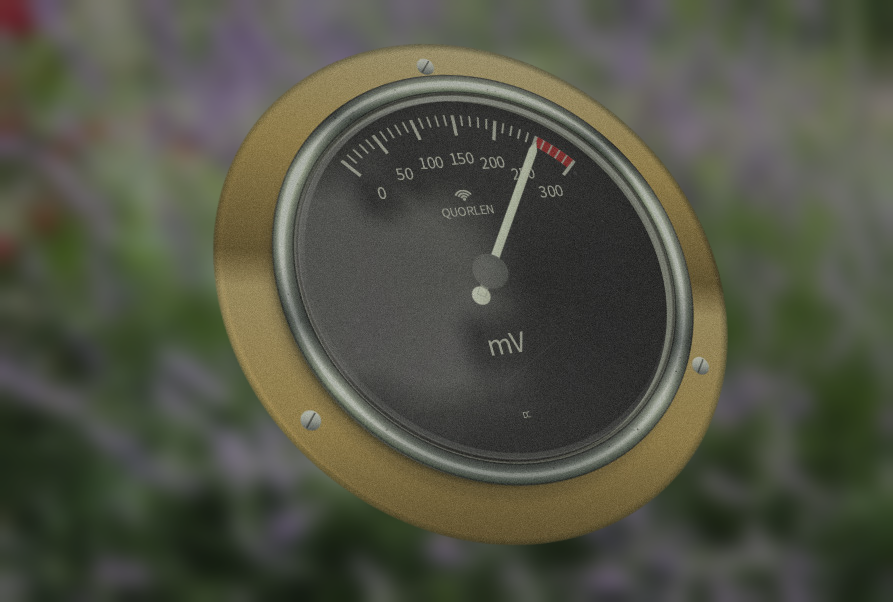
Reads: 250mV
